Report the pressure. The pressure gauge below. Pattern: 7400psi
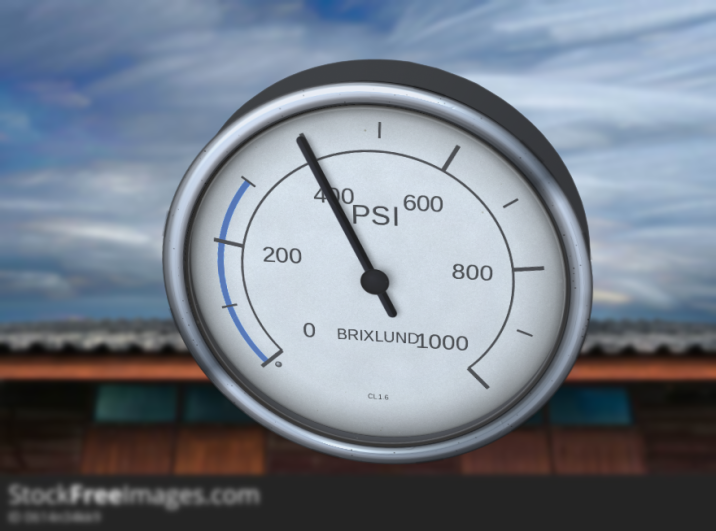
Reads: 400psi
